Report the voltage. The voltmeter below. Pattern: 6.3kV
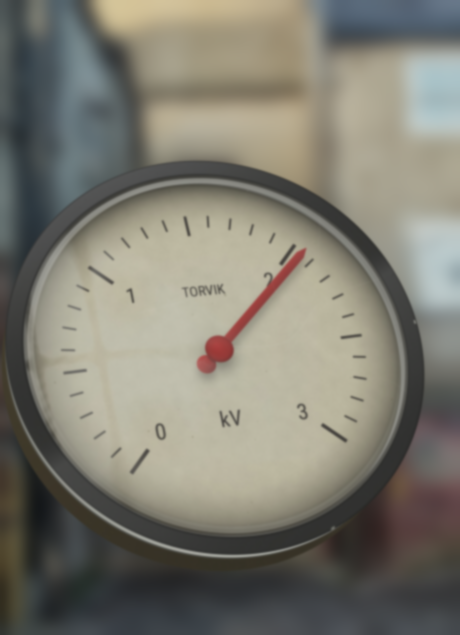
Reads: 2.05kV
